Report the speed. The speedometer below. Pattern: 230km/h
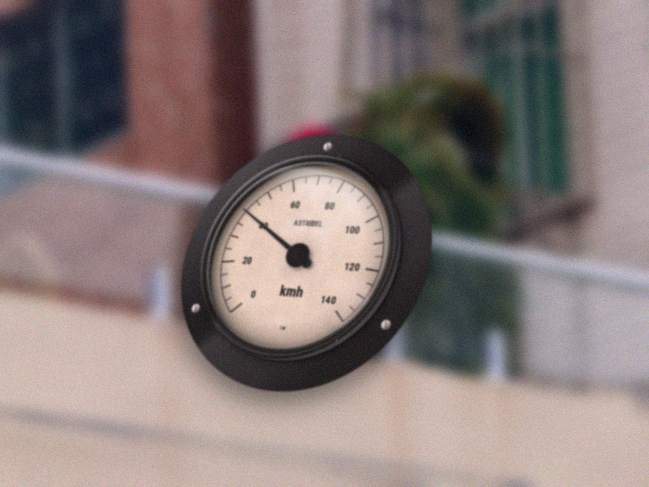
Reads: 40km/h
